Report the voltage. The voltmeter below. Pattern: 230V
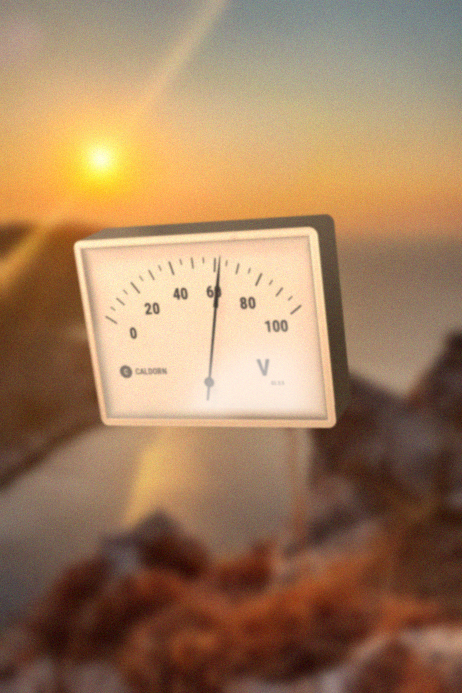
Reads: 62.5V
